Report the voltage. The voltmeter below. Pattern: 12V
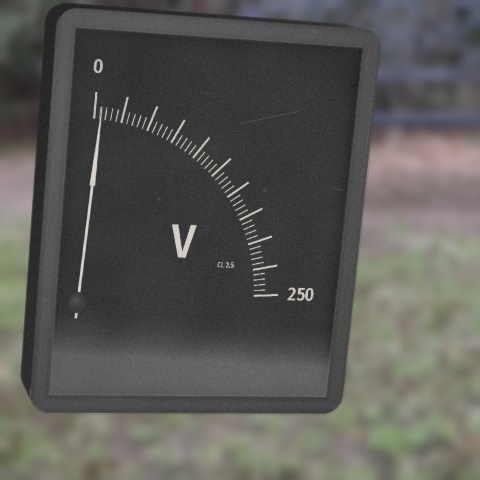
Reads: 5V
